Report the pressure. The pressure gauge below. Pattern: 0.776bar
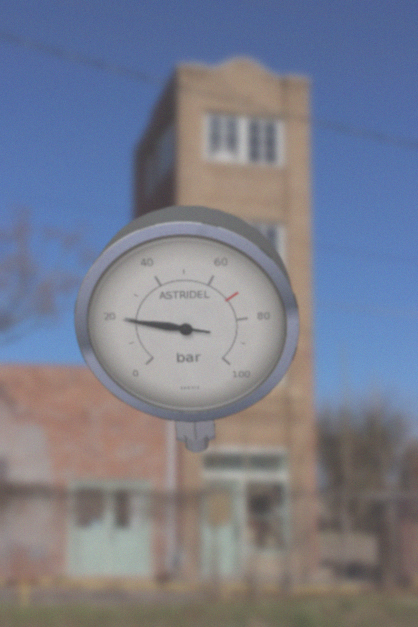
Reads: 20bar
